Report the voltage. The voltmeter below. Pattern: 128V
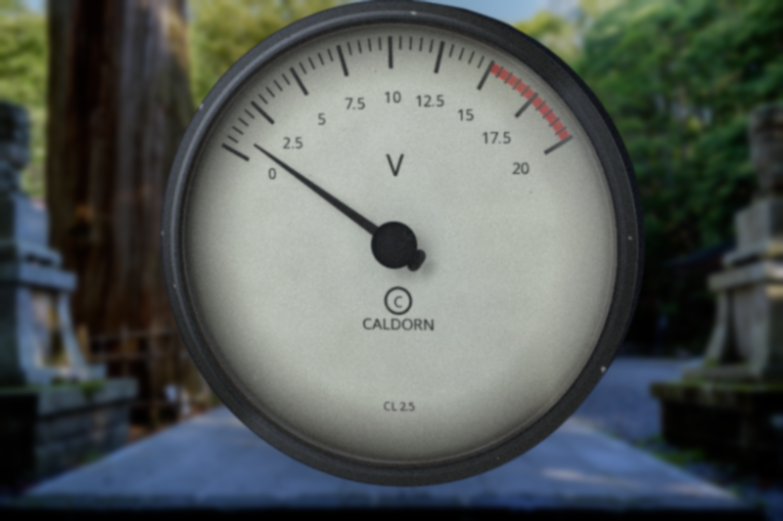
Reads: 1V
